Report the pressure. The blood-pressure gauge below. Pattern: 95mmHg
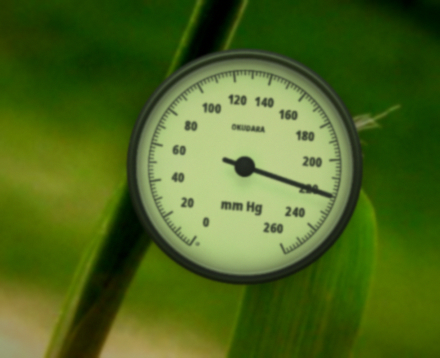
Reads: 220mmHg
